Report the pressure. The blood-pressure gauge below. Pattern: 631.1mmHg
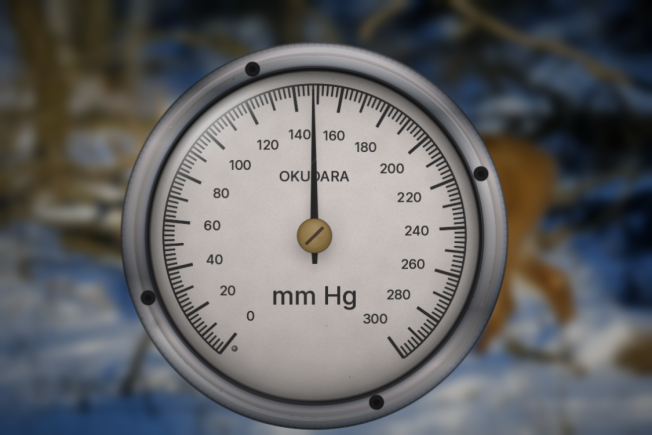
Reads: 148mmHg
